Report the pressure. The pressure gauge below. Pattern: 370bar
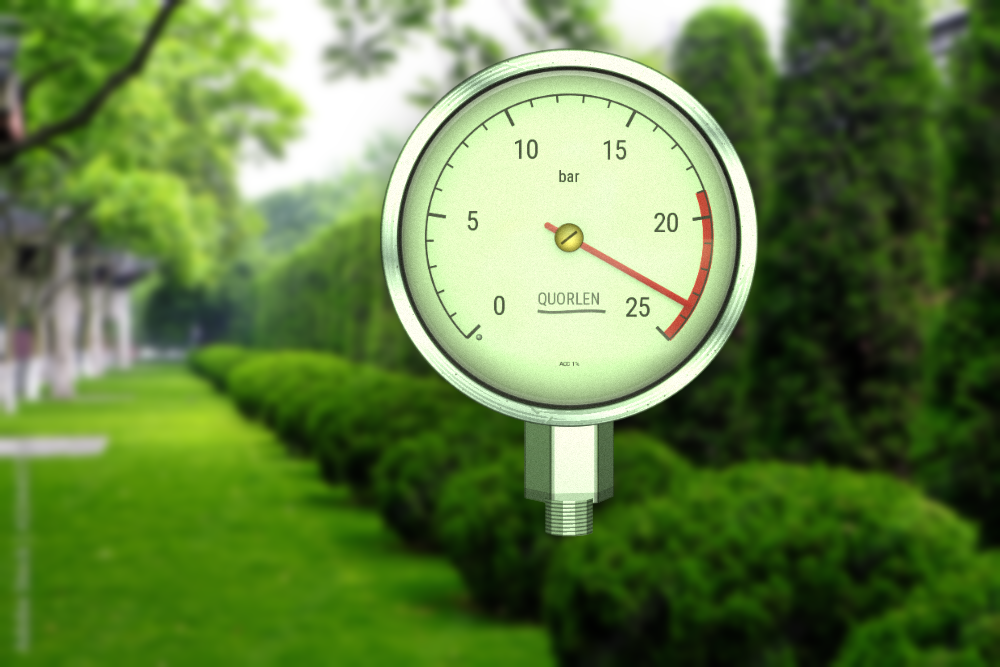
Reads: 23.5bar
